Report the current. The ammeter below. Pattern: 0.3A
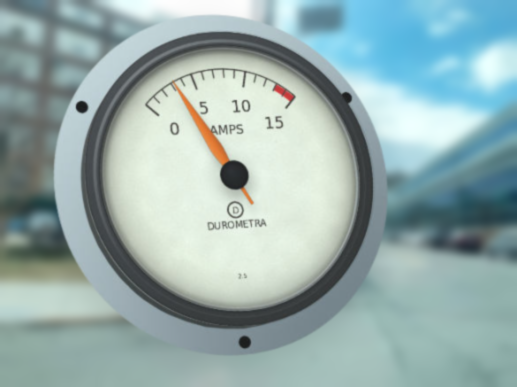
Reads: 3A
